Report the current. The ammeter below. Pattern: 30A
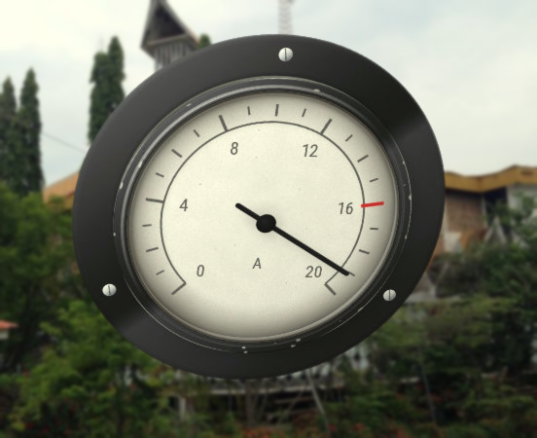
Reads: 19A
